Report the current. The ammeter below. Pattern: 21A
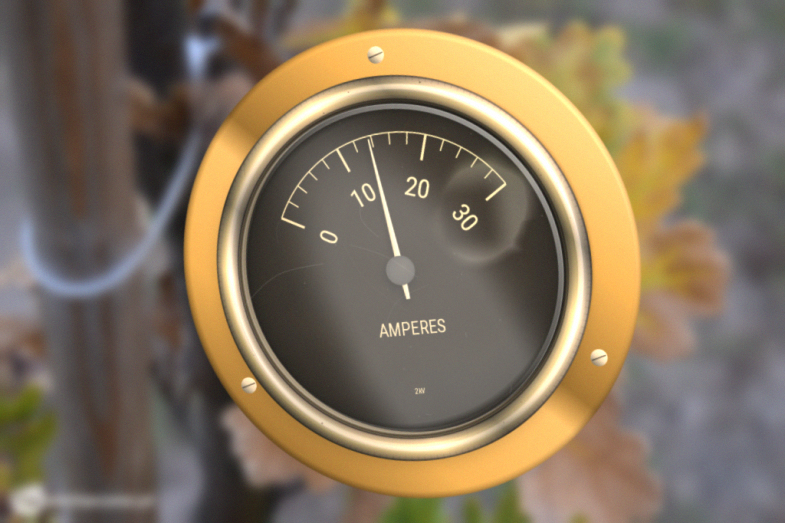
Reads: 14A
